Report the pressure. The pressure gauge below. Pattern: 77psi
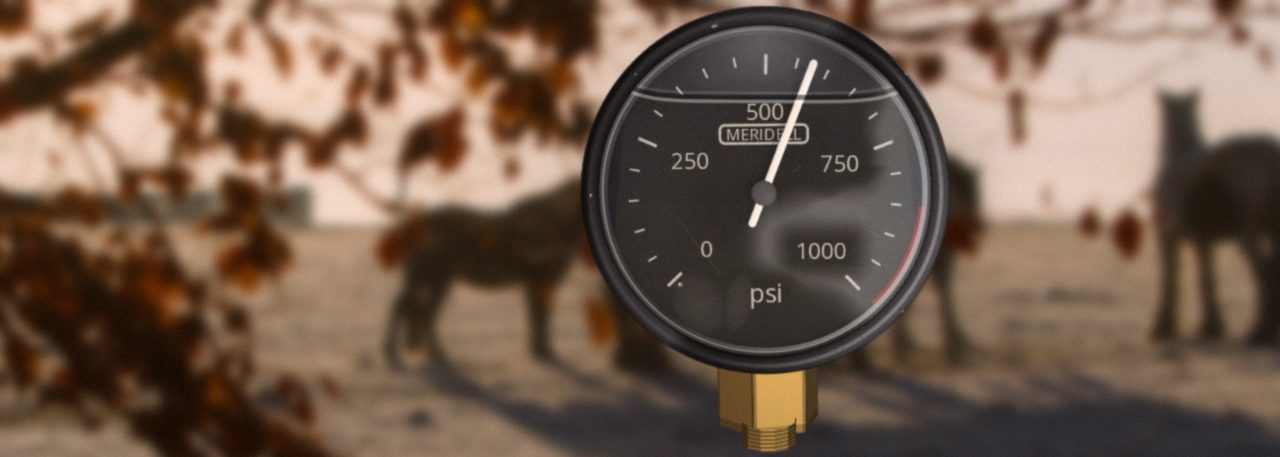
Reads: 575psi
